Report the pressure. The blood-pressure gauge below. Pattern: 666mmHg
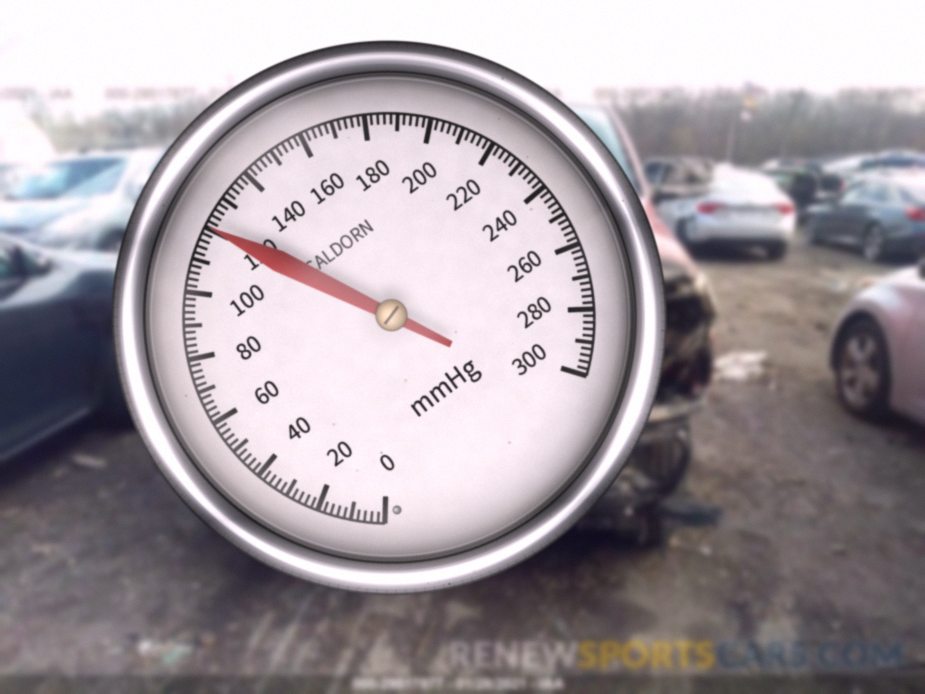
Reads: 120mmHg
